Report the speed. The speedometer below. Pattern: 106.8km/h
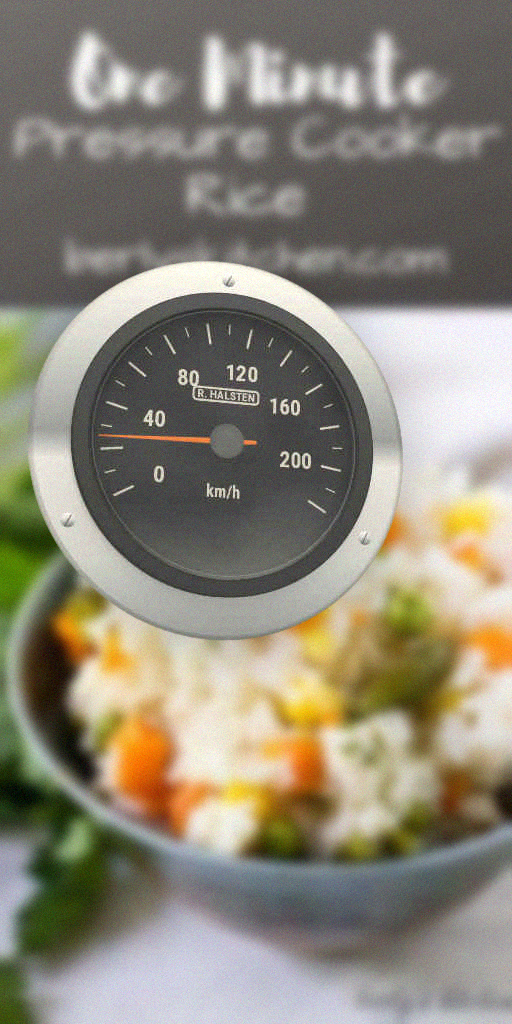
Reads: 25km/h
